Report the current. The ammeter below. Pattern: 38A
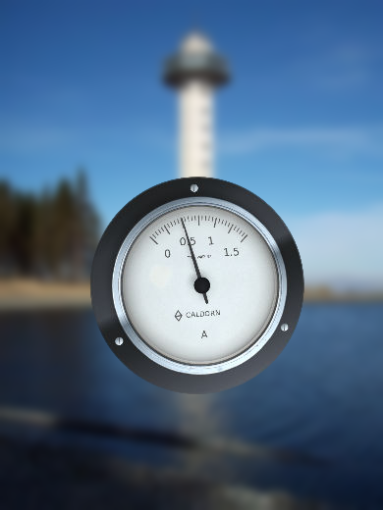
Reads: 0.5A
